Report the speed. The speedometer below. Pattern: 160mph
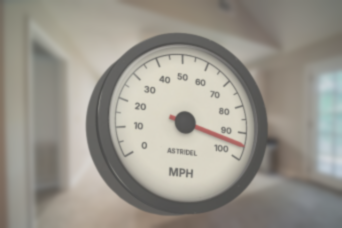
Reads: 95mph
